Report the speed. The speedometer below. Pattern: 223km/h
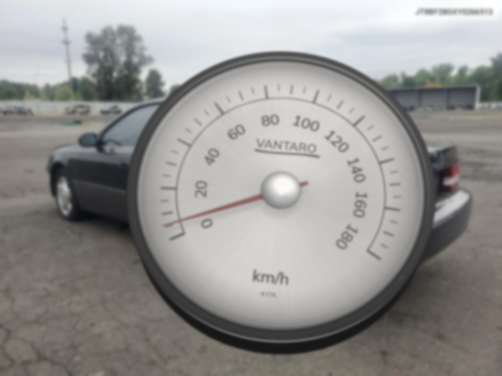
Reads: 5km/h
